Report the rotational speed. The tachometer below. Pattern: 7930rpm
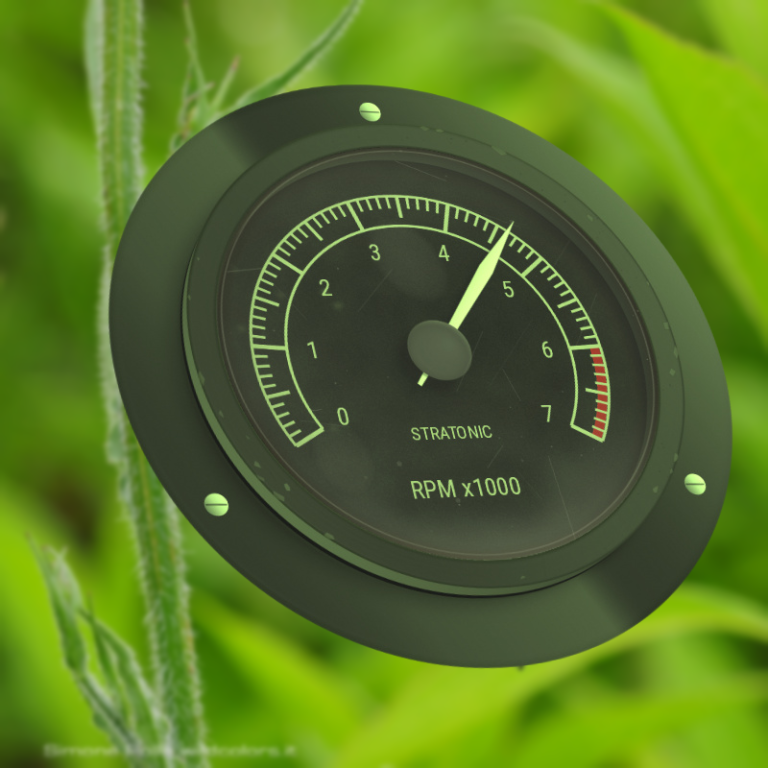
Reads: 4600rpm
